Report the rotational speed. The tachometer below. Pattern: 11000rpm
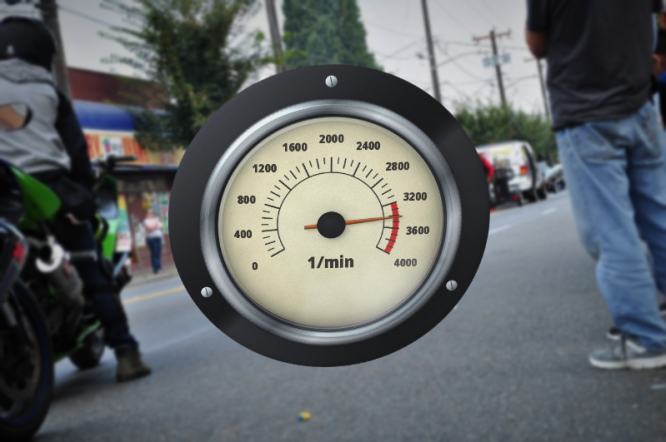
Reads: 3400rpm
